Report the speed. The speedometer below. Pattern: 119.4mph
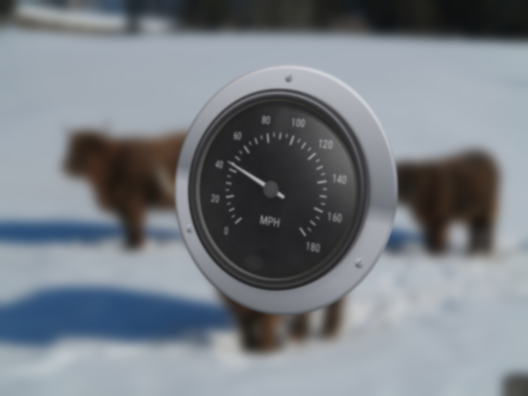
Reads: 45mph
